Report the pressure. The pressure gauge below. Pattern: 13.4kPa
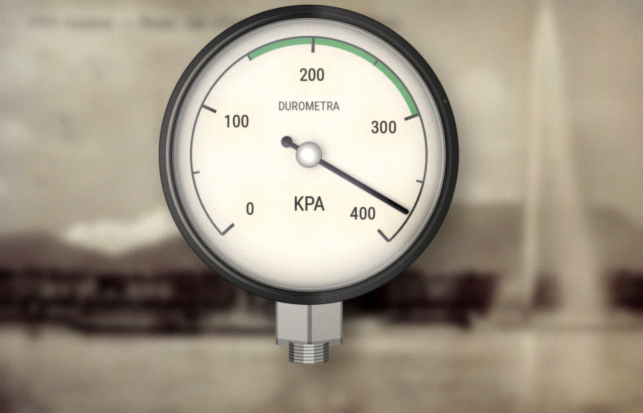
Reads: 375kPa
